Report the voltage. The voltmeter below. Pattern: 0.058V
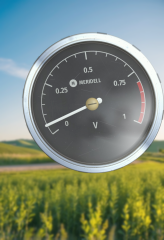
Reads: 0.05V
